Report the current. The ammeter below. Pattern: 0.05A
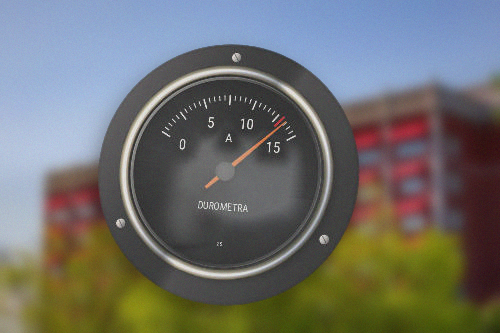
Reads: 13.5A
